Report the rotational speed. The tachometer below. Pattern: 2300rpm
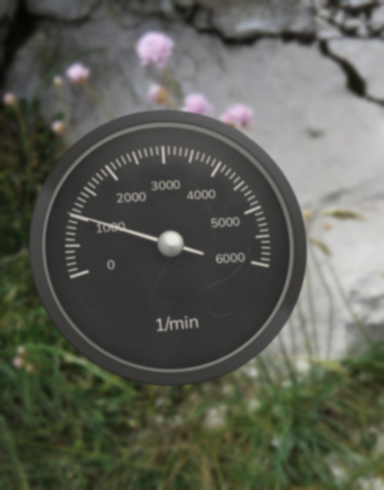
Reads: 1000rpm
